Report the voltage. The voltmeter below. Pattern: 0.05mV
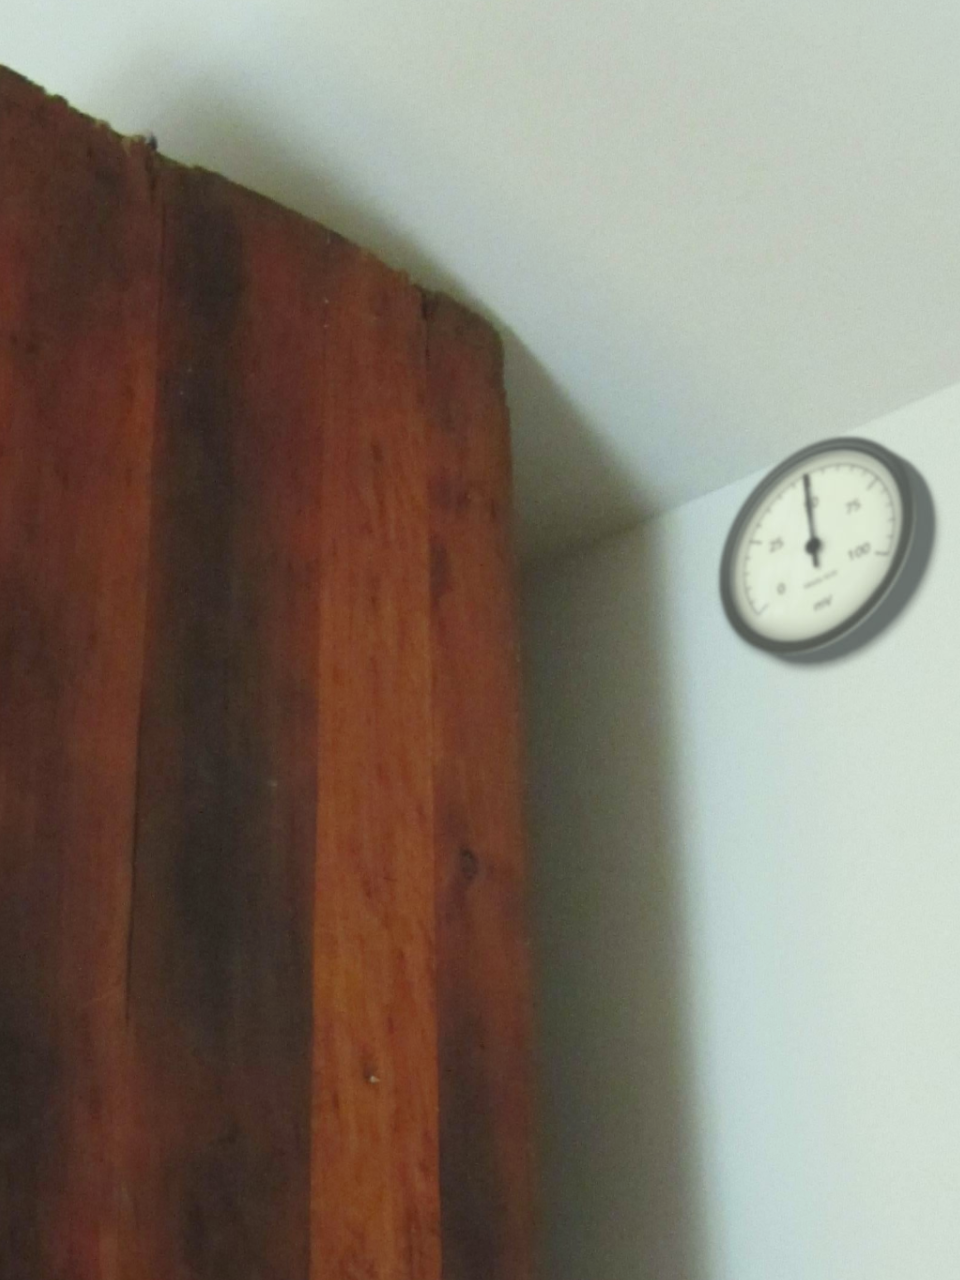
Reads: 50mV
